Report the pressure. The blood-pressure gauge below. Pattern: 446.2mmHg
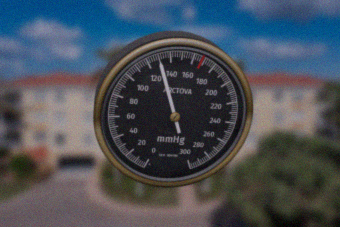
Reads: 130mmHg
